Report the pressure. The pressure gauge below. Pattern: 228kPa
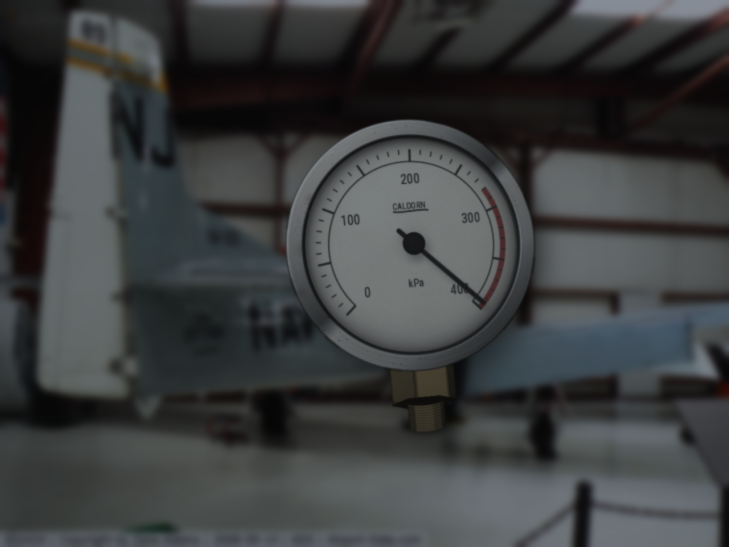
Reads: 395kPa
